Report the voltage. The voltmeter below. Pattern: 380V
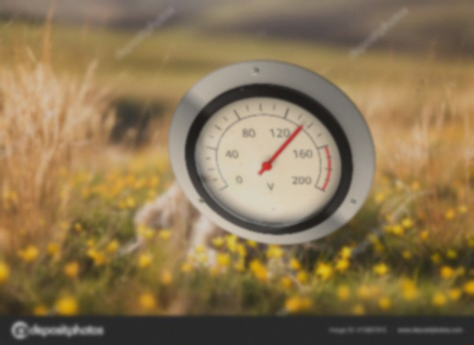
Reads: 135V
